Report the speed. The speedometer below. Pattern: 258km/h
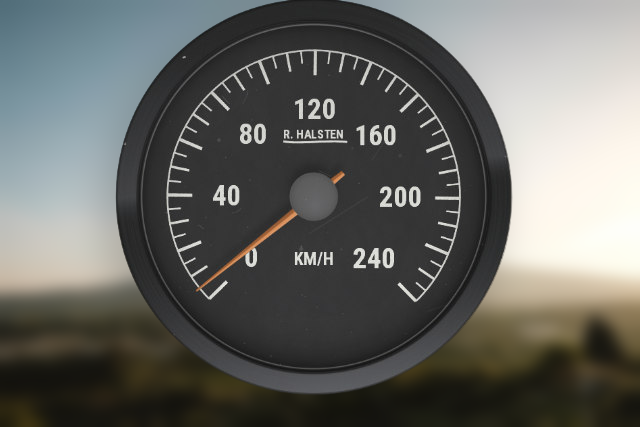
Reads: 5km/h
